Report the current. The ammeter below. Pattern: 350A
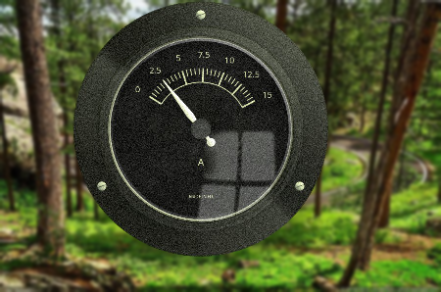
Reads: 2.5A
